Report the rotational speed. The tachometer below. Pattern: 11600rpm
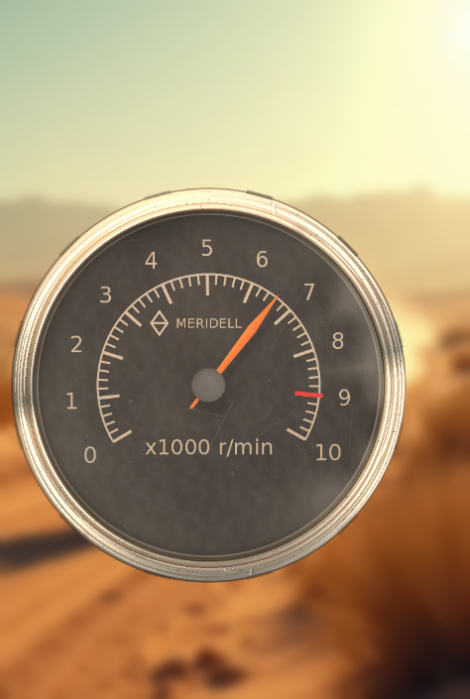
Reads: 6600rpm
